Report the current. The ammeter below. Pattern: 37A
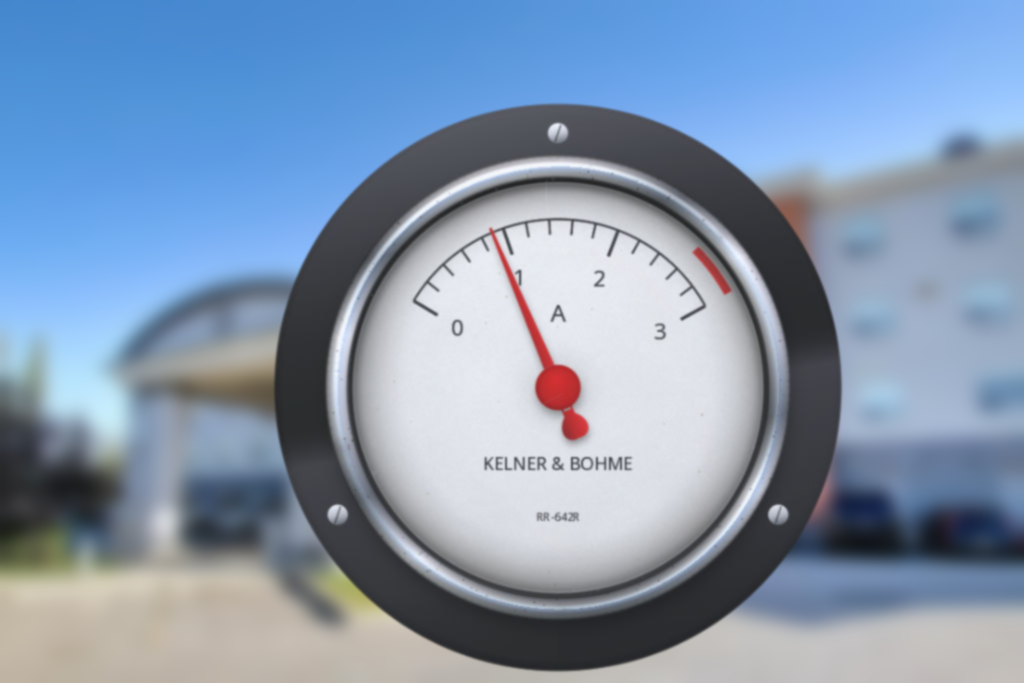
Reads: 0.9A
